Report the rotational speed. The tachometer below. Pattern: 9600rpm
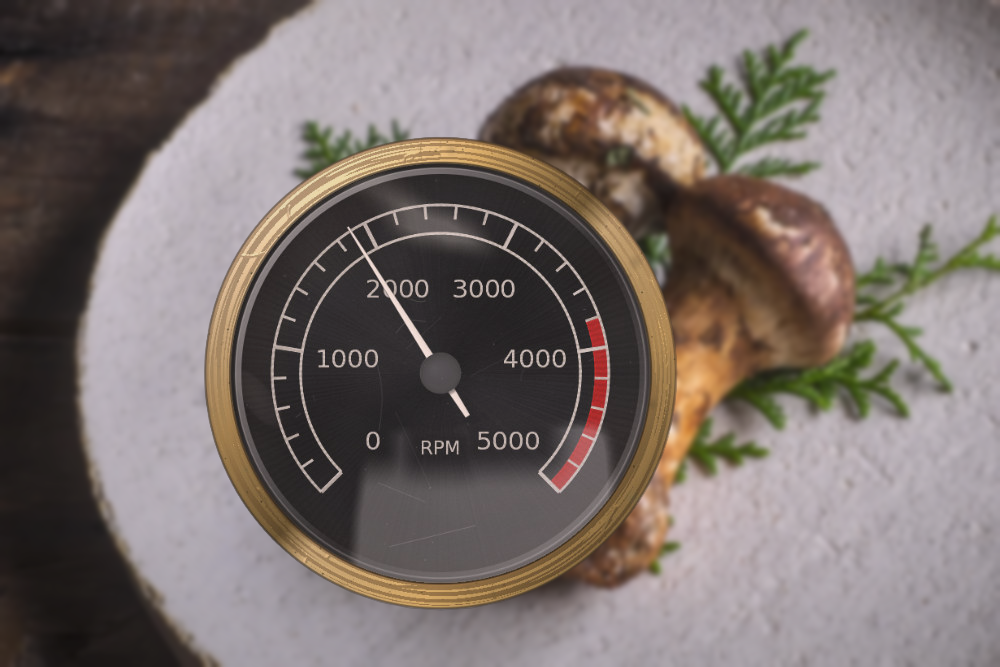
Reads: 1900rpm
